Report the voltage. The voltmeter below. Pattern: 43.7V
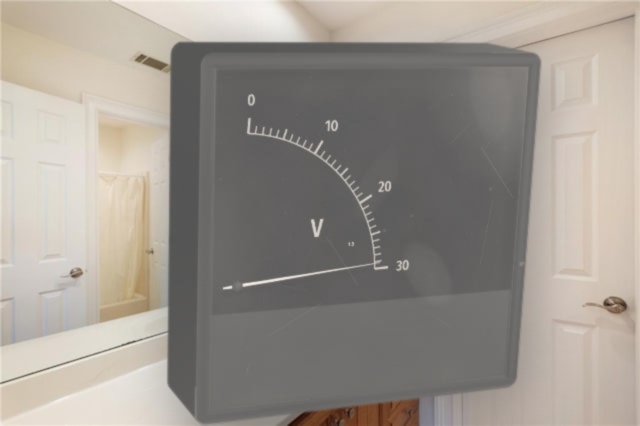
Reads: 29V
